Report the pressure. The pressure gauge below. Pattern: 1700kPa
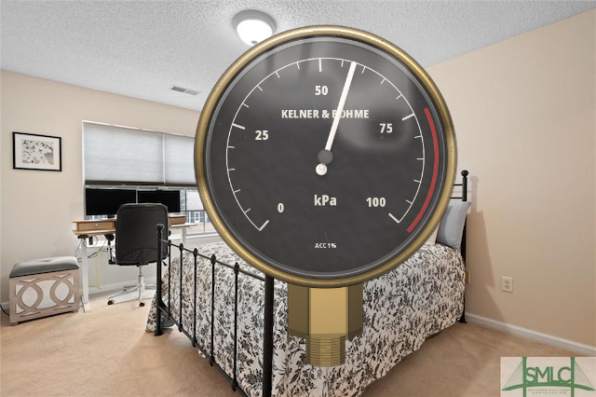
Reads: 57.5kPa
